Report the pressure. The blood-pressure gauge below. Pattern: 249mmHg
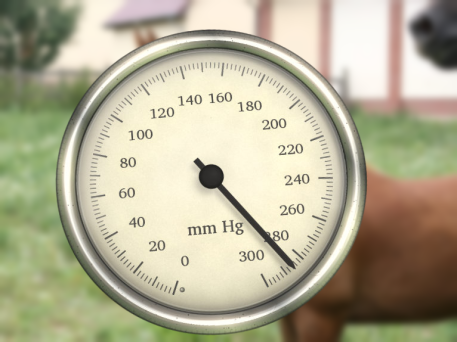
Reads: 286mmHg
